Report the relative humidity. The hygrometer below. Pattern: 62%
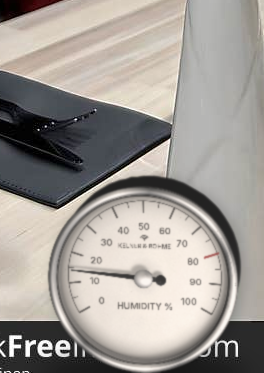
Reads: 15%
